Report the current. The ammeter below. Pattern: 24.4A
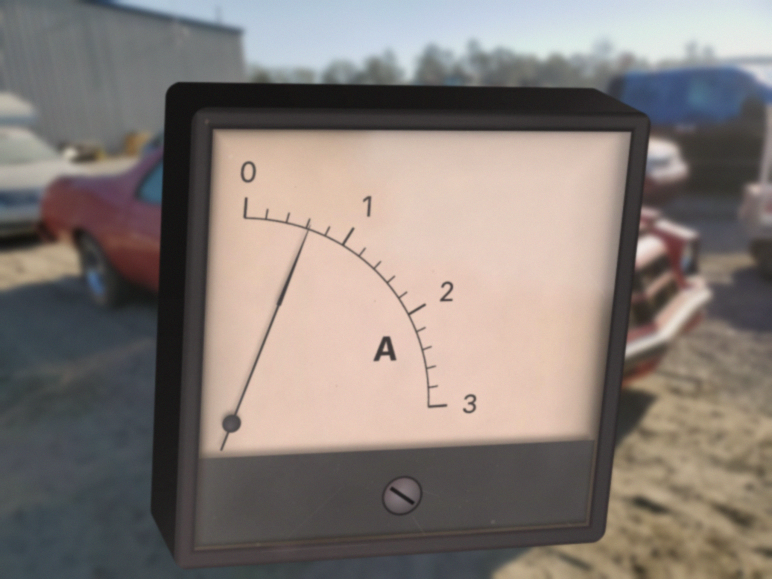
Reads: 0.6A
